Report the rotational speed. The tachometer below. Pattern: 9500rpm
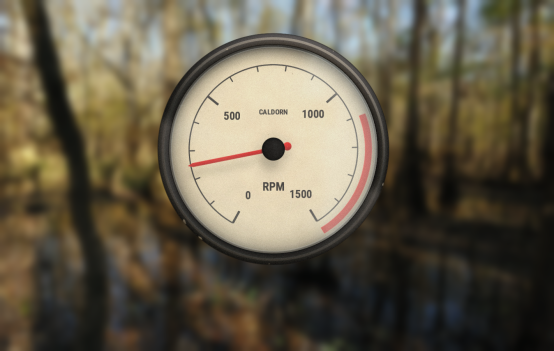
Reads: 250rpm
